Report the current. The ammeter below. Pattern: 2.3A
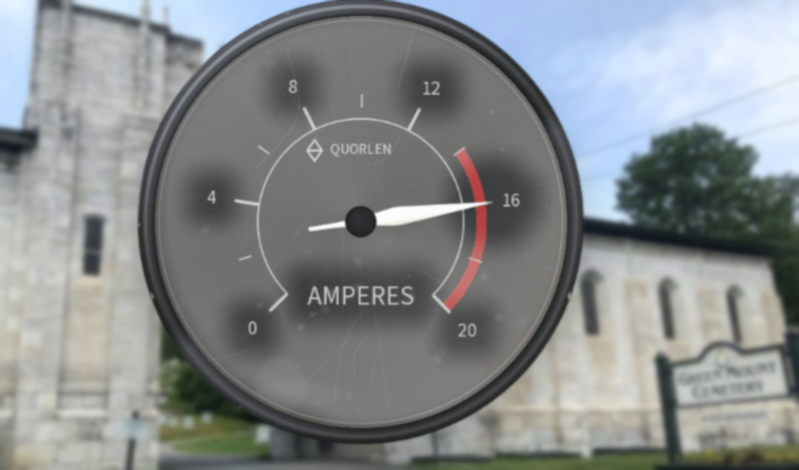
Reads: 16A
